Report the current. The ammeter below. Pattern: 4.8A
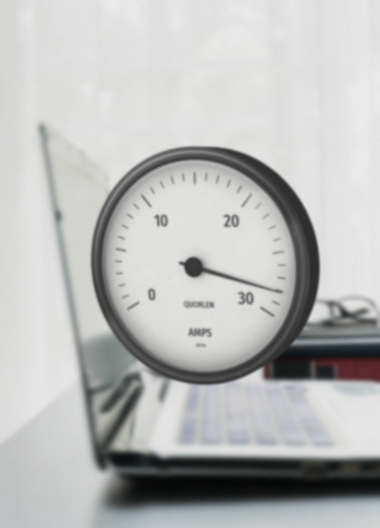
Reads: 28A
